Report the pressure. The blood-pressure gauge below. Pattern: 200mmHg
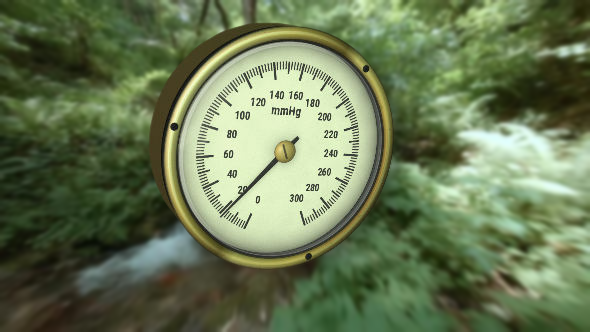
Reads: 20mmHg
